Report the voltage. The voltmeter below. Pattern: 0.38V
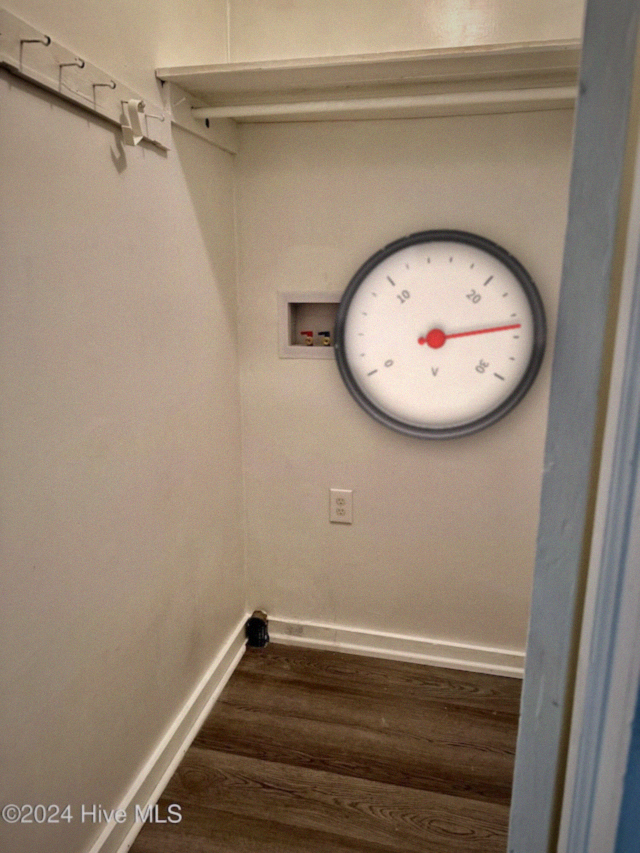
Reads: 25V
